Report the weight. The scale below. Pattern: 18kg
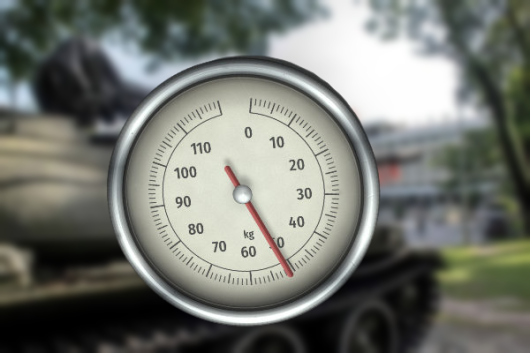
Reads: 51kg
